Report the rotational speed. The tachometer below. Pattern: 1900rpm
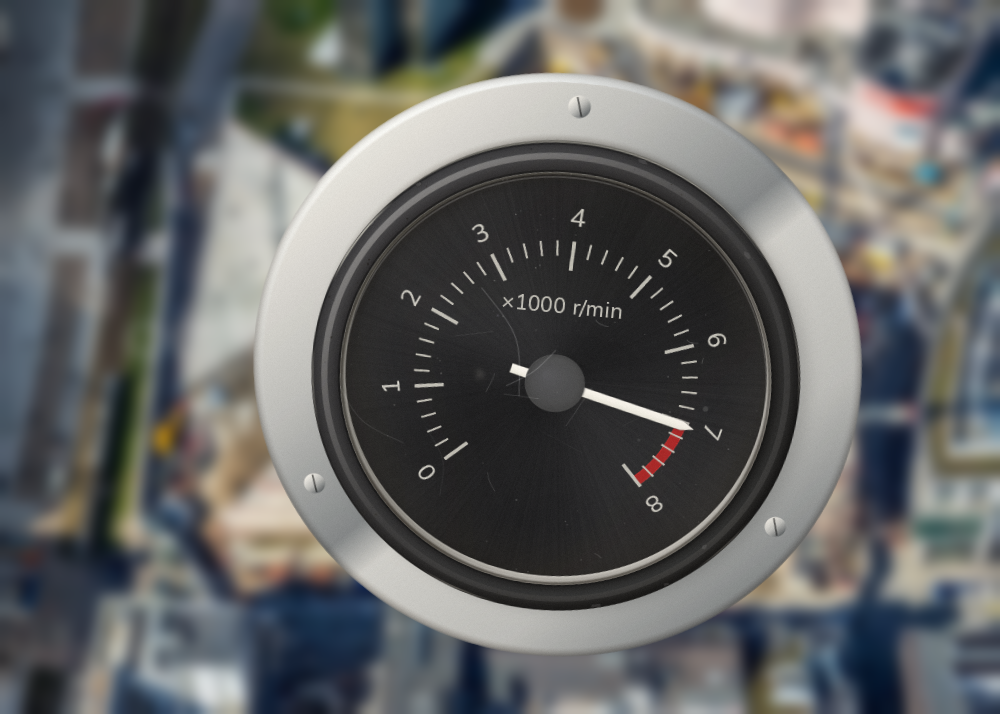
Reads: 7000rpm
